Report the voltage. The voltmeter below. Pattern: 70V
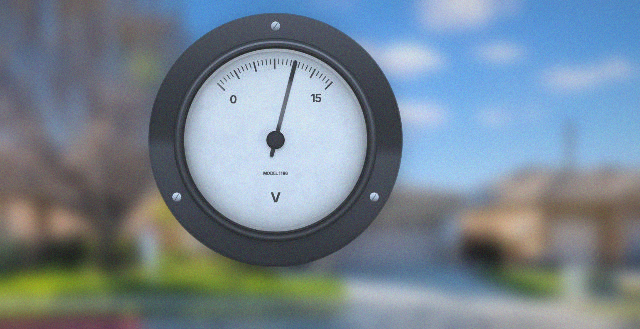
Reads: 10V
